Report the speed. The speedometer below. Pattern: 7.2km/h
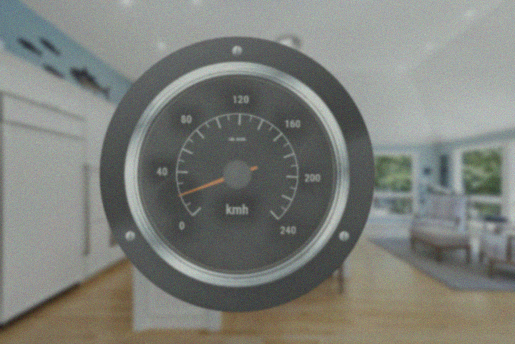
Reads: 20km/h
